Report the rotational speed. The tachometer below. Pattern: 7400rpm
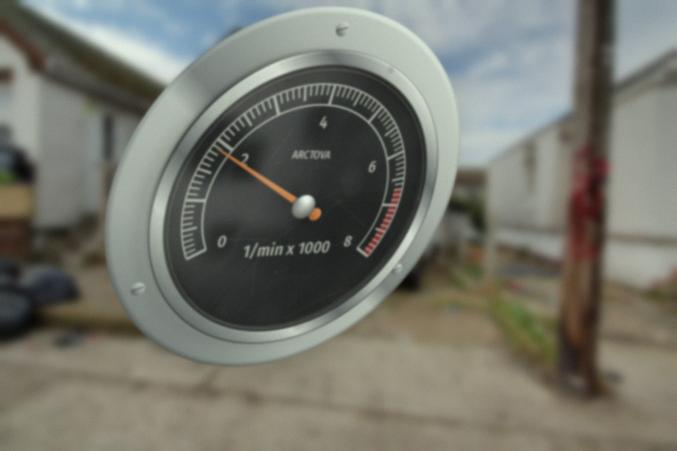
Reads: 1900rpm
